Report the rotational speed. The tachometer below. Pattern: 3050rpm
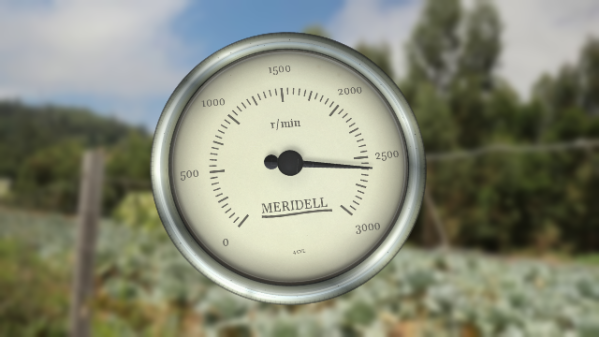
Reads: 2600rpm
